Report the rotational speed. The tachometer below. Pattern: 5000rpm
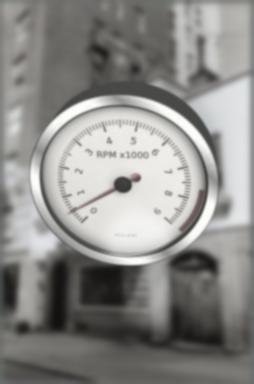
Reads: 500rpm
